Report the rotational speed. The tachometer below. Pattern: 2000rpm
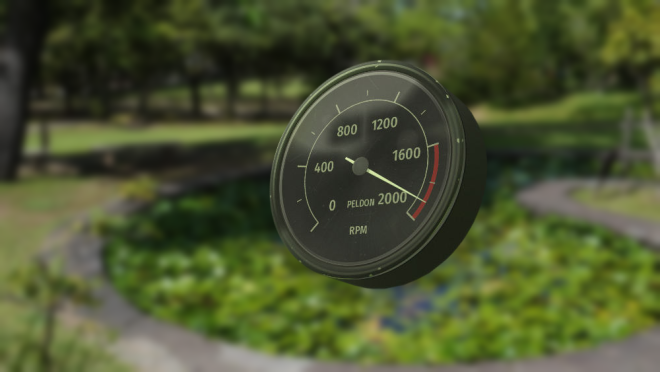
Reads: 1900rpm
